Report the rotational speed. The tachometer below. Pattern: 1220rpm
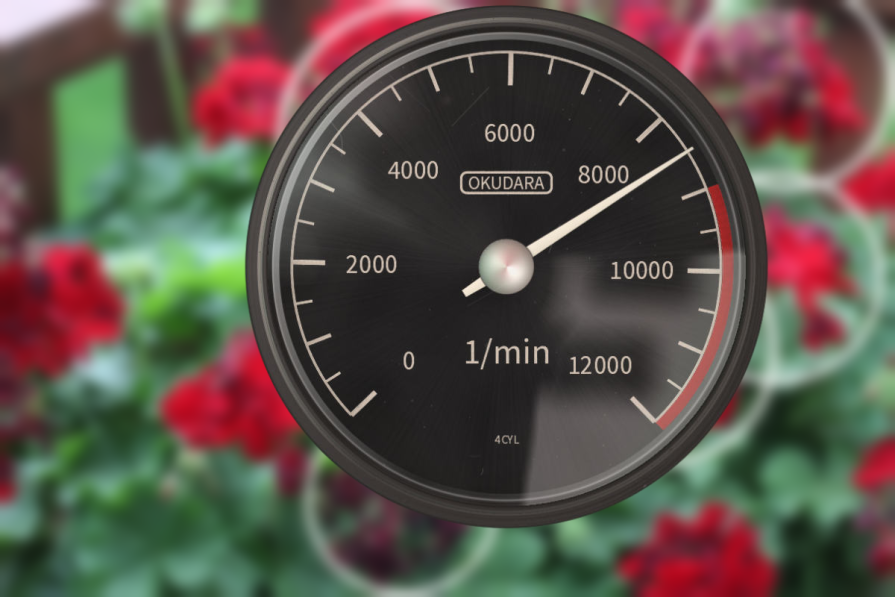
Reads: 8500rpm
